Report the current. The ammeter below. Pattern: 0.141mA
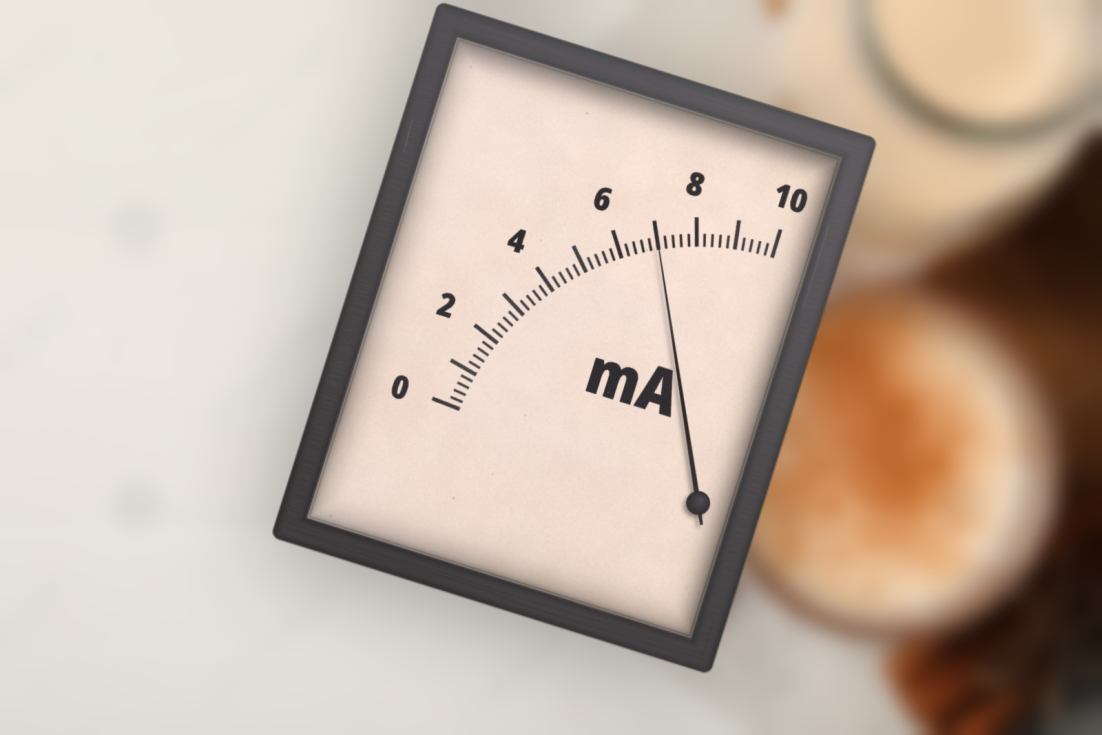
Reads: 7mA
